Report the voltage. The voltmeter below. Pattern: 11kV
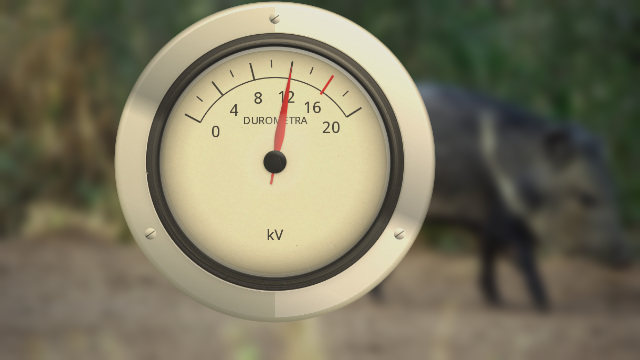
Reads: 12kV
